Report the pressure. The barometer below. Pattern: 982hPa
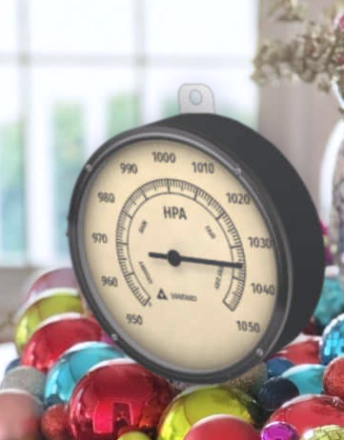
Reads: 1035hPa
